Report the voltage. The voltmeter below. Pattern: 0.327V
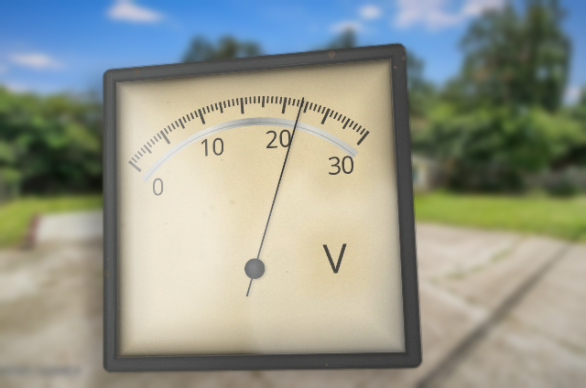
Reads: 22V
